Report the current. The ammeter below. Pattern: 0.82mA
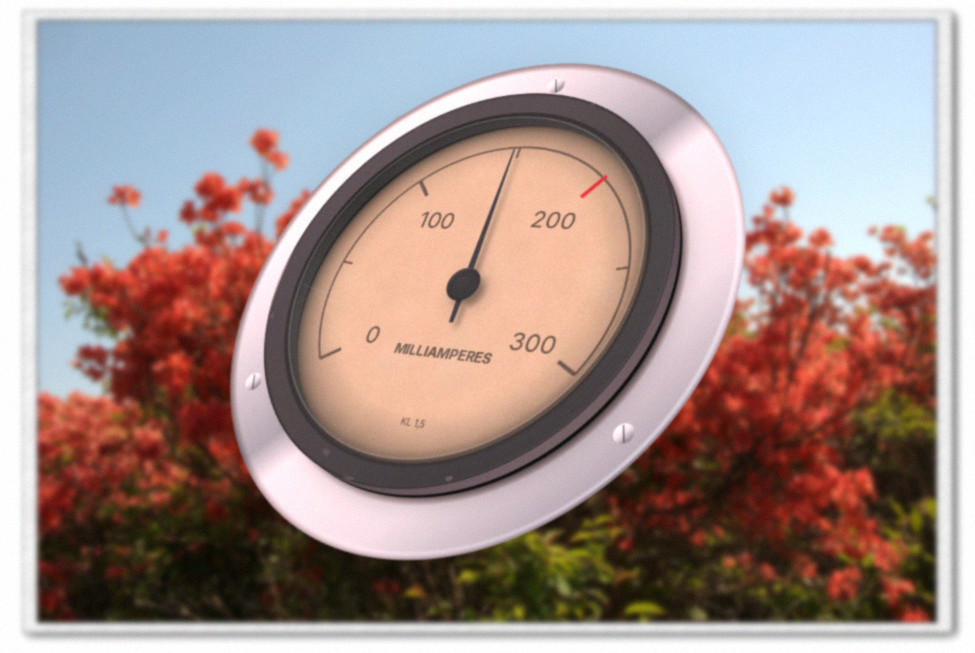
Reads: 150mA
